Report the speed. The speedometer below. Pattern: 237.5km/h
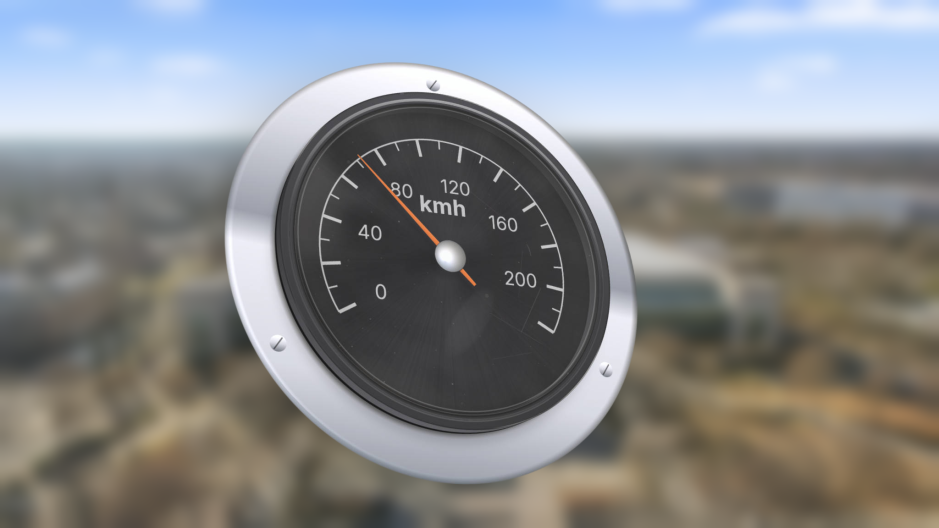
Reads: 70km/h
